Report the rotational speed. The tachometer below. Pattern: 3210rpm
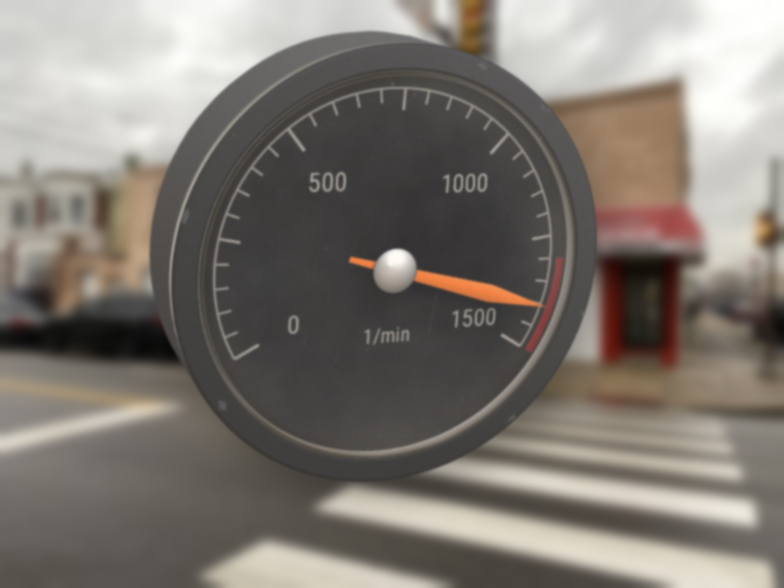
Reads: 1400rpm
